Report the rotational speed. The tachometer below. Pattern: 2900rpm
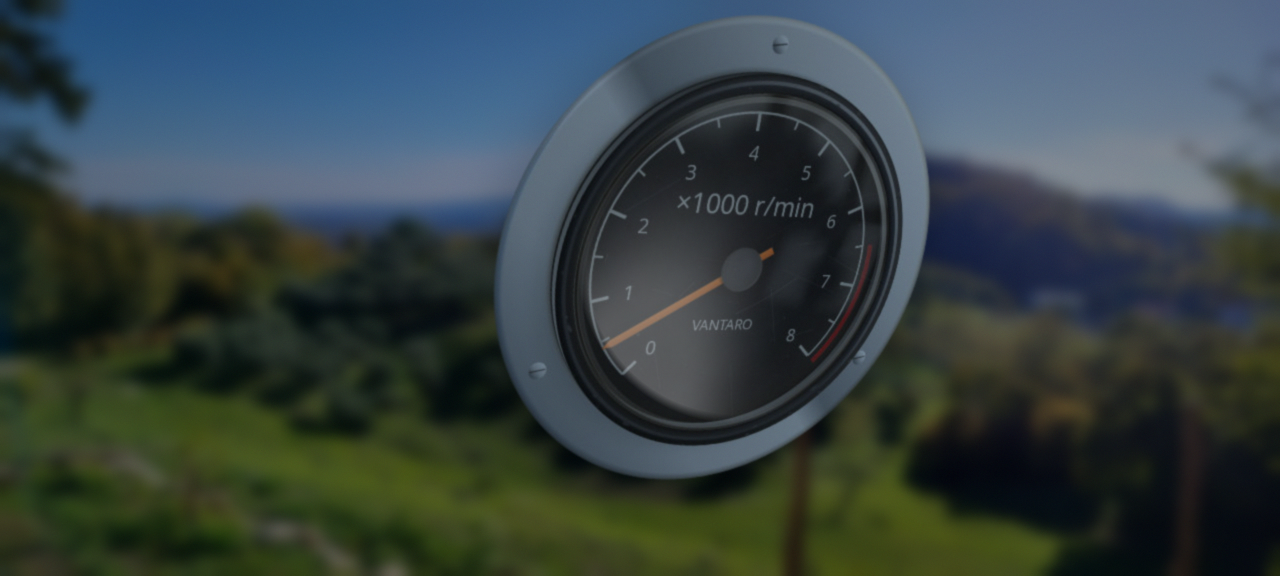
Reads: 500rpm
